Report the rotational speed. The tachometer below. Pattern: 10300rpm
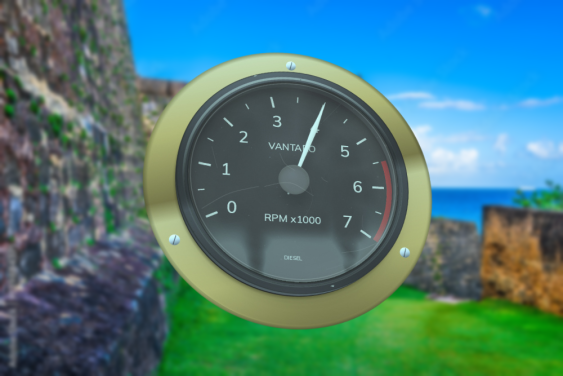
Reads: 4000rpm
